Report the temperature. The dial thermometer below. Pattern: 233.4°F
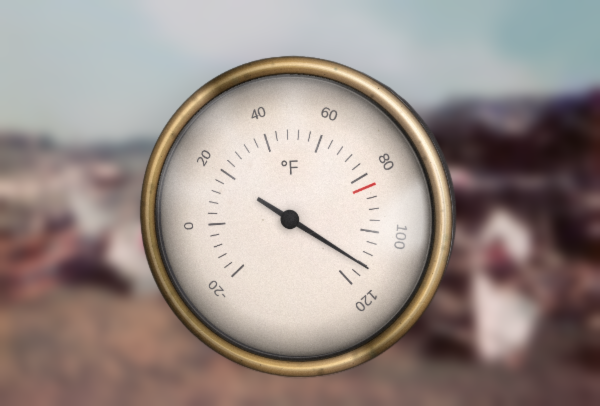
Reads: 112°F
